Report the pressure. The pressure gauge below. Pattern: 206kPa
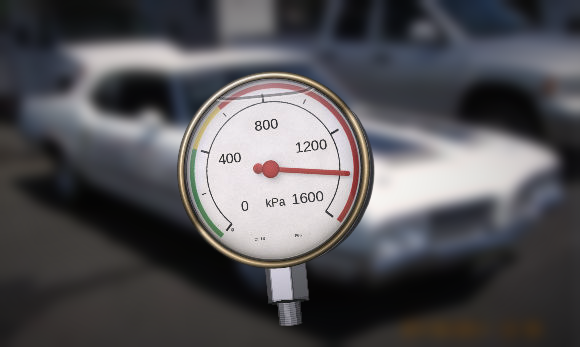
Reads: 1400kPa
